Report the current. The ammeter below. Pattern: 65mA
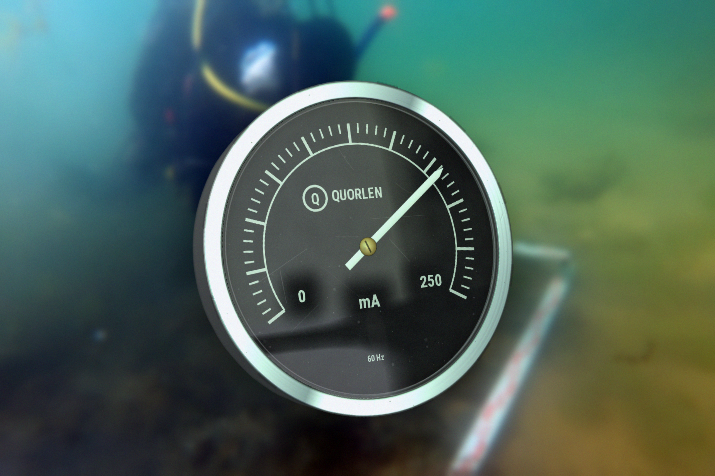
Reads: 180mA
